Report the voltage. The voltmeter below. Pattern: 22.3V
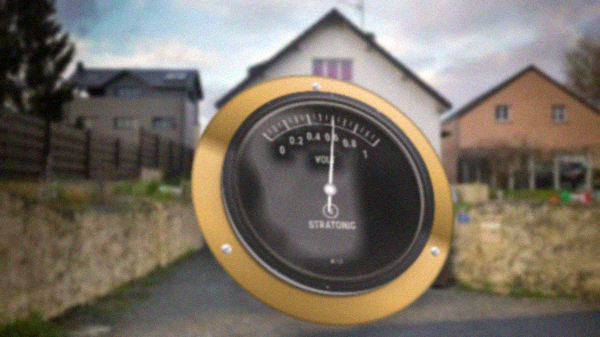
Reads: 0.6V
